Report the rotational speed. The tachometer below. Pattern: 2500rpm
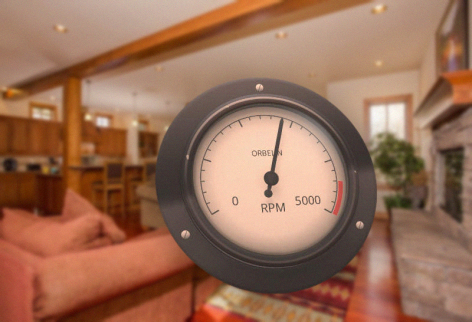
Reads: 2800rpm
